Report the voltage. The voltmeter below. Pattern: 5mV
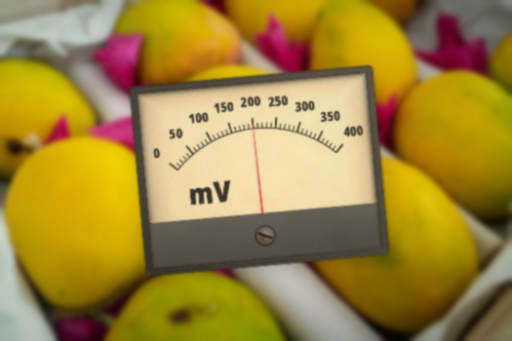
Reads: 200mV
